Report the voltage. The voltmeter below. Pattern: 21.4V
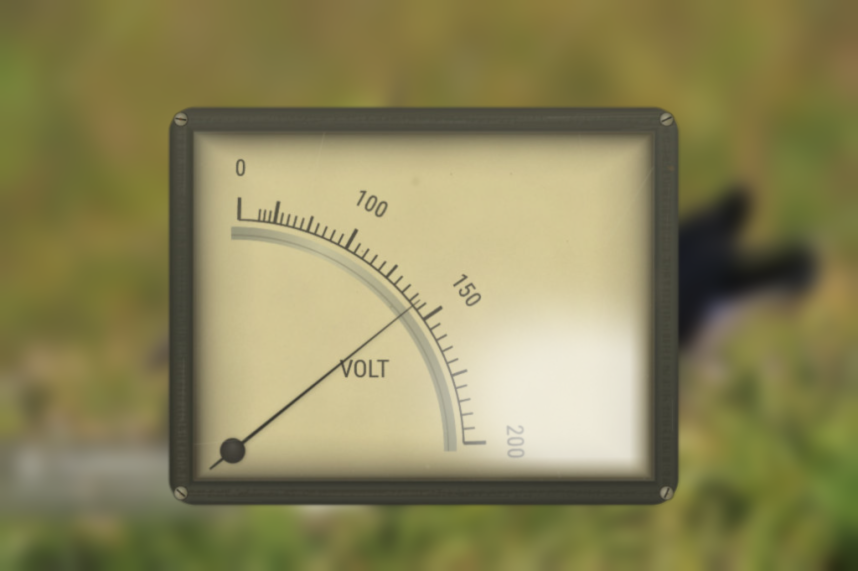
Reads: 142.5V
